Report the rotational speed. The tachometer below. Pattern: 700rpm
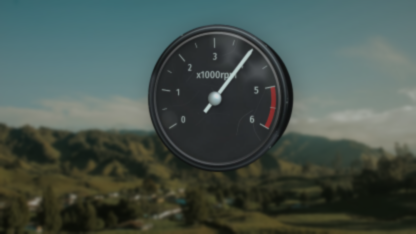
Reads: 4000rpm
